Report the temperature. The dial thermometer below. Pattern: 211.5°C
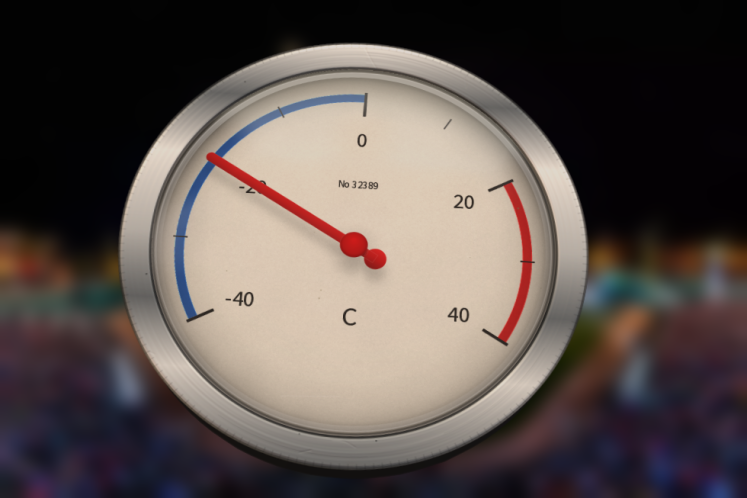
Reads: -20°C
